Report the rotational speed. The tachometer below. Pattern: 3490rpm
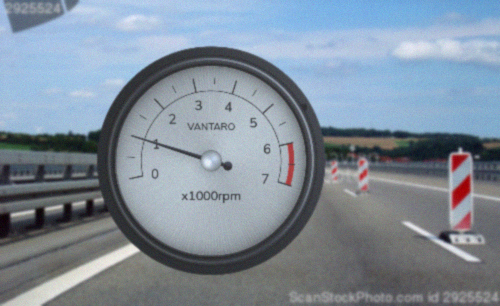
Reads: 1000rpm
